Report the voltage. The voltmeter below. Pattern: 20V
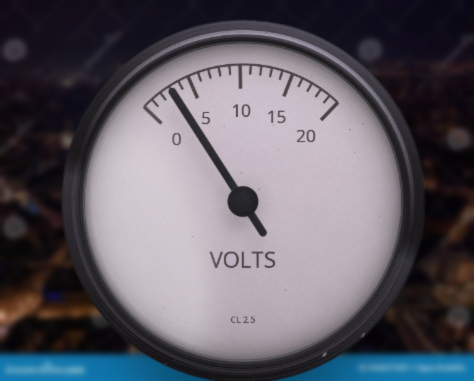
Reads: 3V
